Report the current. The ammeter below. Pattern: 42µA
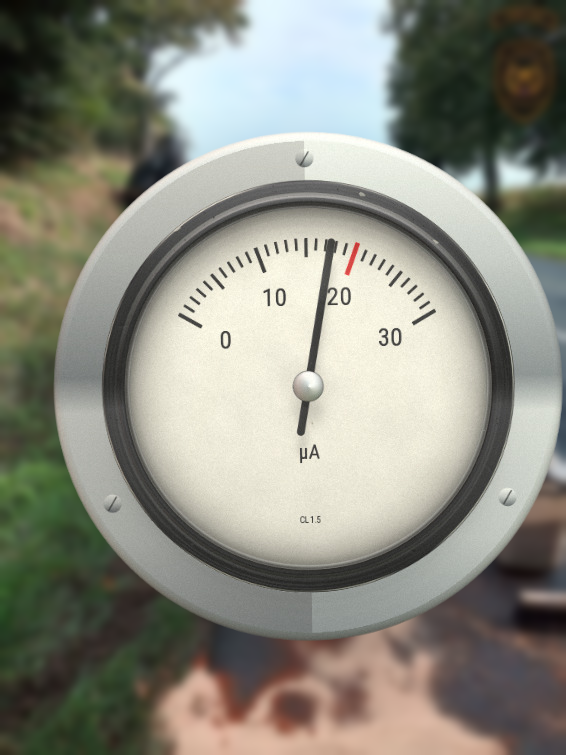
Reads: 17.5µA
